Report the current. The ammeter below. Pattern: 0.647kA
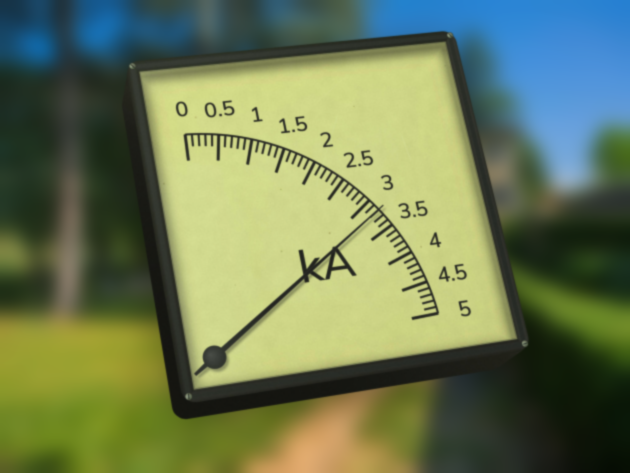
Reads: 3.2kA
